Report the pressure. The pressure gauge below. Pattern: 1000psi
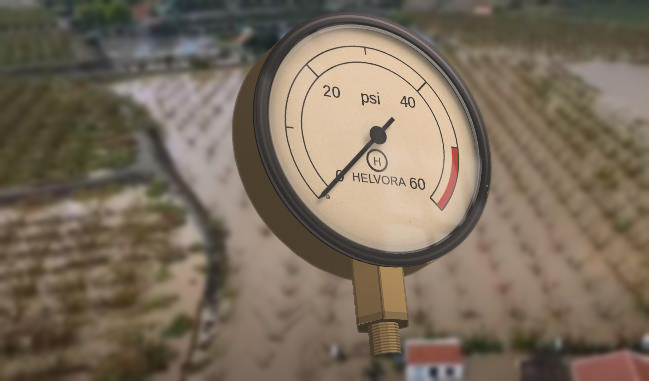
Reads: 0psi
